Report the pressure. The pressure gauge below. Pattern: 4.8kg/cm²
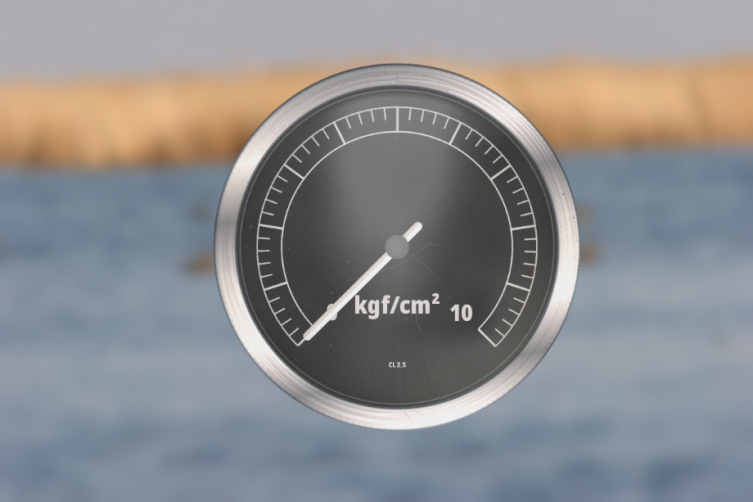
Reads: 0kg/cm²
